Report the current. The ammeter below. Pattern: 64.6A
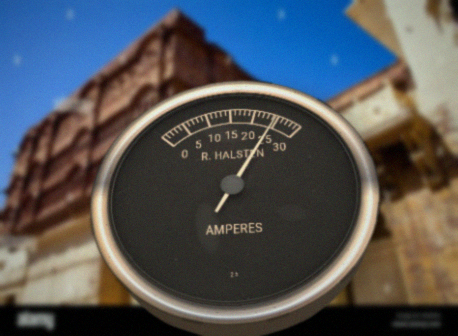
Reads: 25A
